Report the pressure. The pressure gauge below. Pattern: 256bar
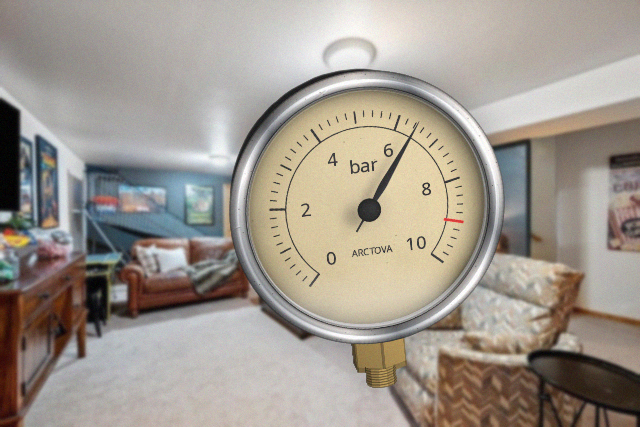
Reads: 6.4bar
